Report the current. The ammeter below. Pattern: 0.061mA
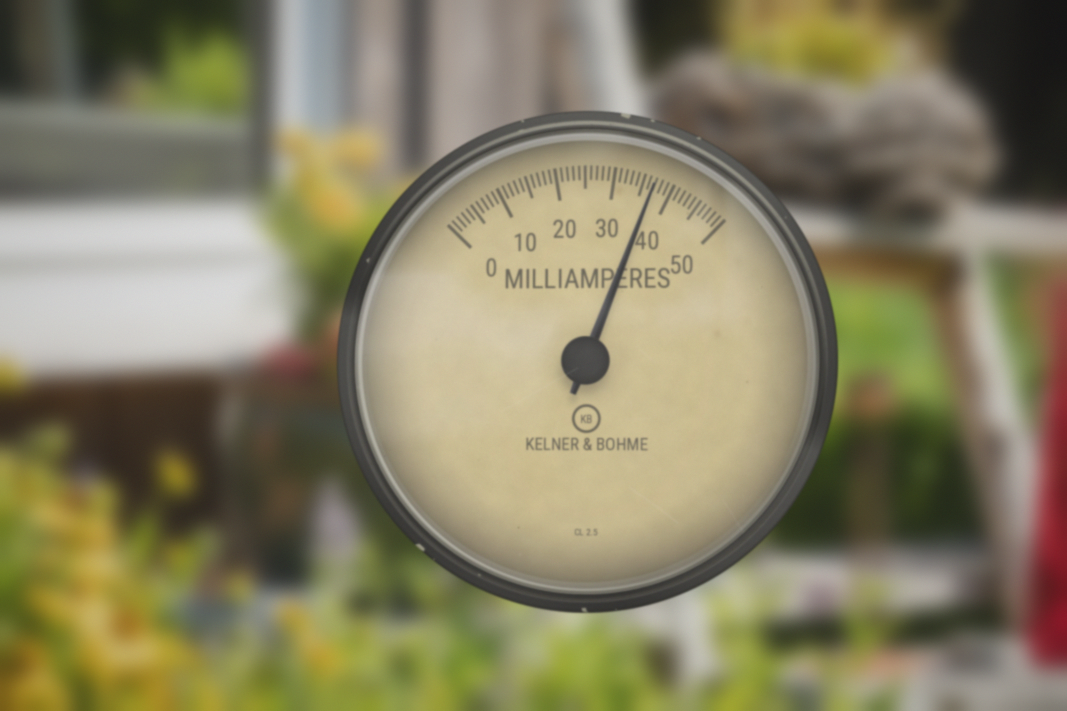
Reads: 37mA
